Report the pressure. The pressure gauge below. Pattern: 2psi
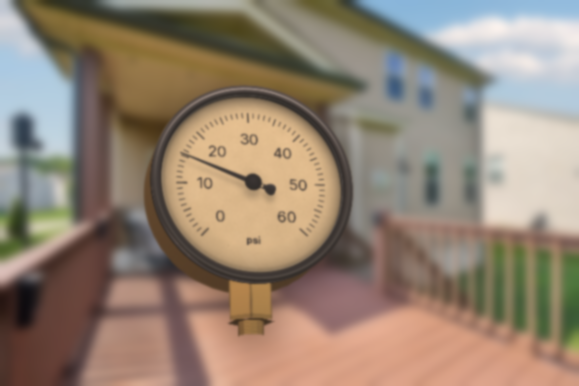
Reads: 15psi
